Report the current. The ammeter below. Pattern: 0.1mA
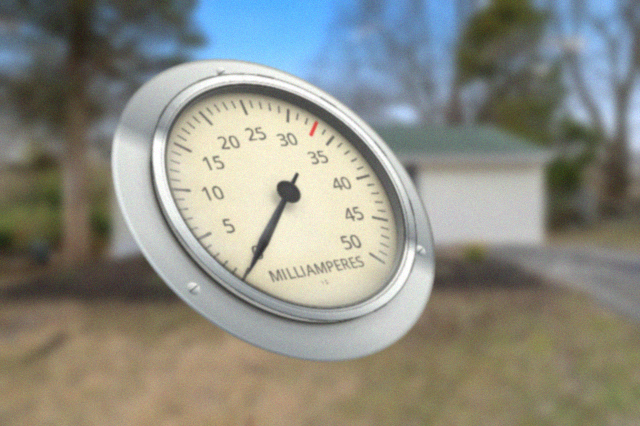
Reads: 0mA
